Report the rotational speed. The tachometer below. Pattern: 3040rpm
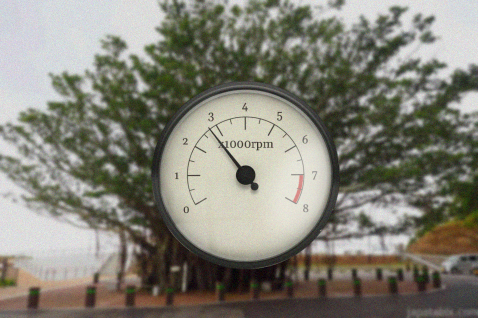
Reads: 2750rpm
